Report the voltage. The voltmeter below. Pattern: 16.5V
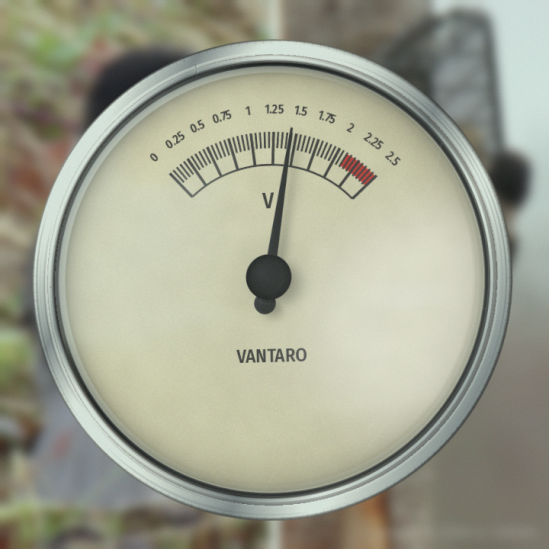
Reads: 1.45V
